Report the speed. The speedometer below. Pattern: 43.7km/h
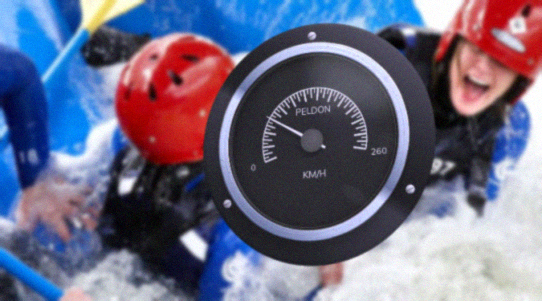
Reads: 60km/h
